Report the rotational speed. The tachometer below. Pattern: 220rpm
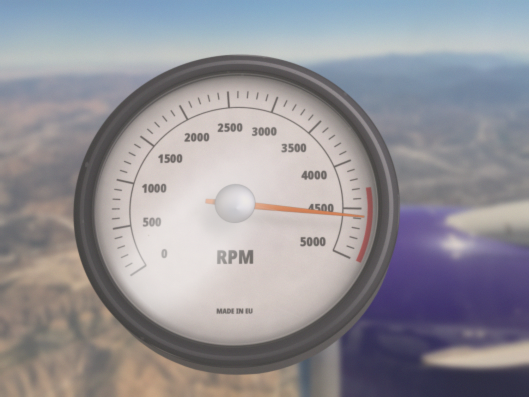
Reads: 4600rpm
